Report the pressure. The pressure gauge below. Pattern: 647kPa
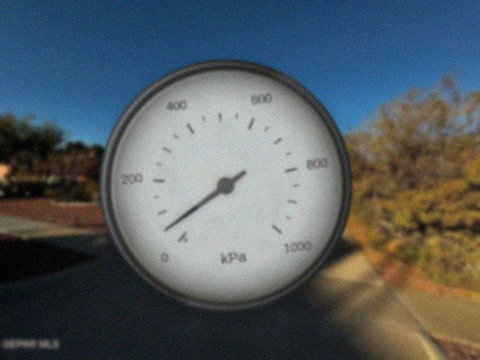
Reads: 50kPa
